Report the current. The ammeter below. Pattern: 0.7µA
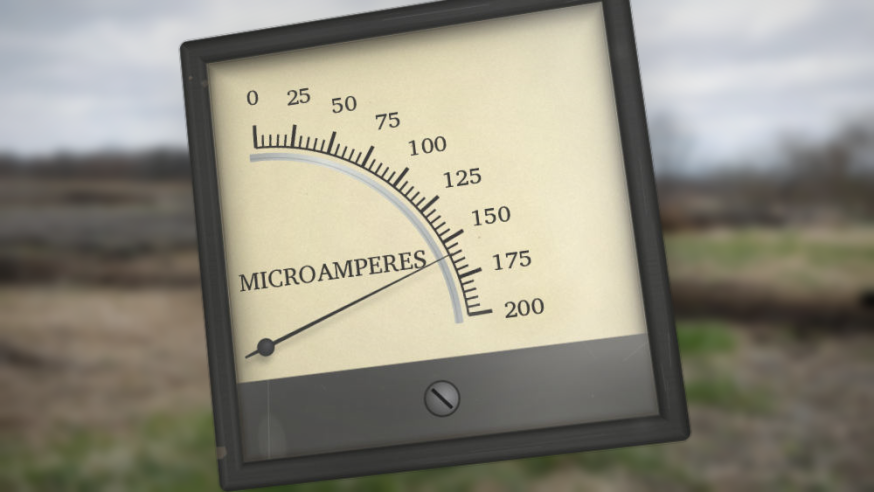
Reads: 160µA
